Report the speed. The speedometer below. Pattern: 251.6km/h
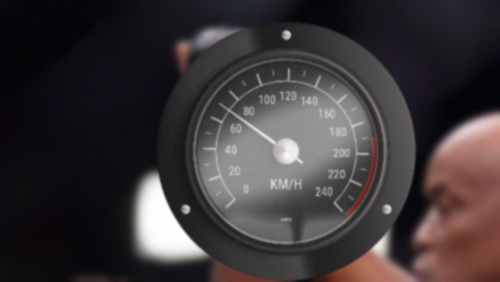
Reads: 70km/h
